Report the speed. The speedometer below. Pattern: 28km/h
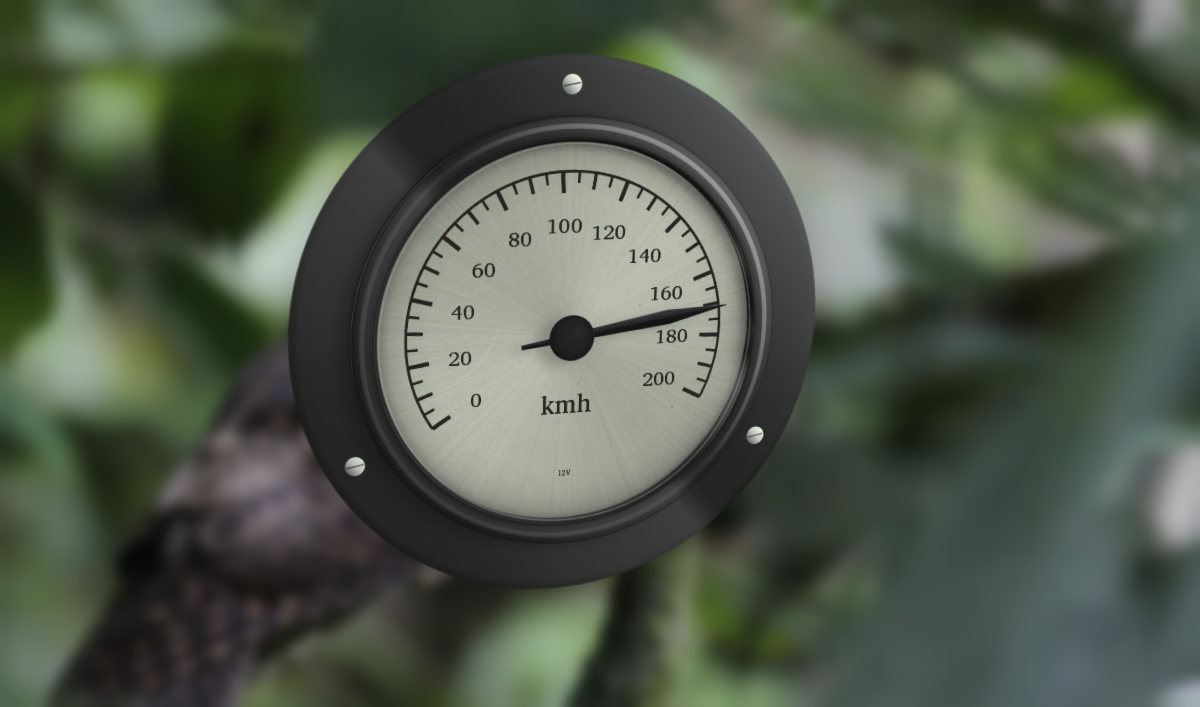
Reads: 170km/h
